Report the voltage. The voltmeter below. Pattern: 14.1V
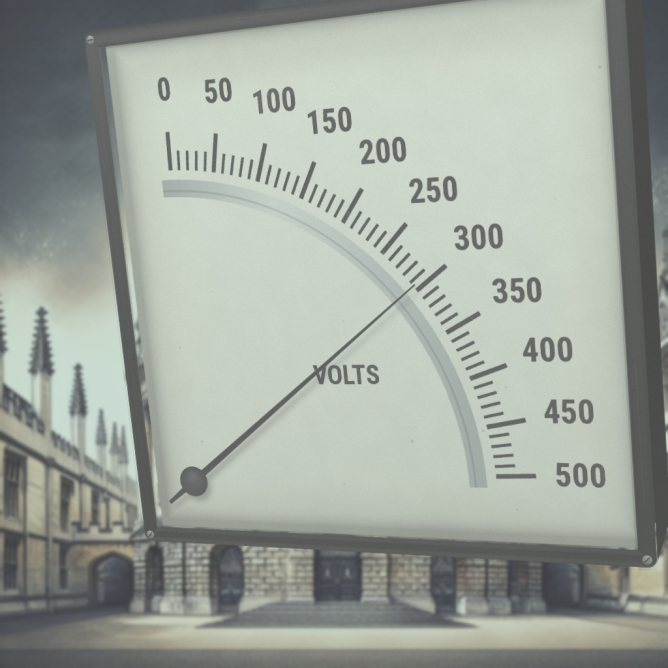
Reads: 295V
